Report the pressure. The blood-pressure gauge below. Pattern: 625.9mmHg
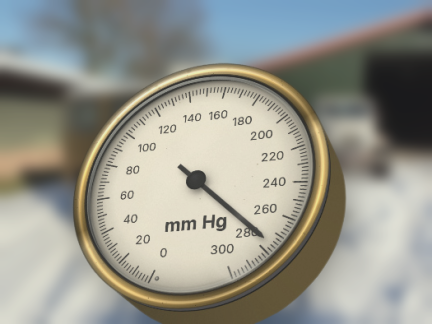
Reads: 276mmHg
